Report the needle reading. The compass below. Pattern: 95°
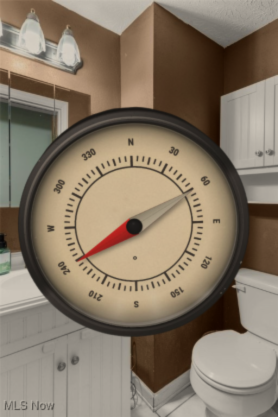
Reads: 240°
